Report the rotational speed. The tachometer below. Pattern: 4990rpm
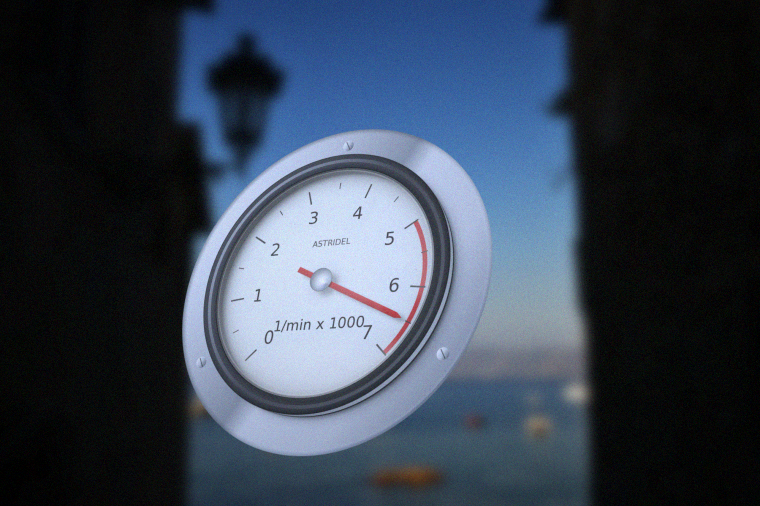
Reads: 6500rpm
